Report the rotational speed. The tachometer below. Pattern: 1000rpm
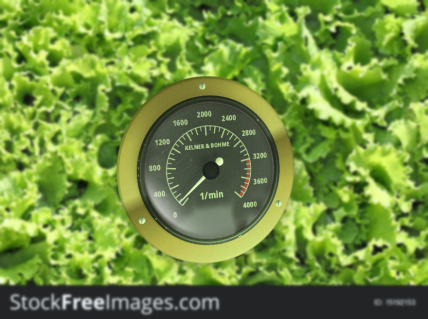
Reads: 100rpm
